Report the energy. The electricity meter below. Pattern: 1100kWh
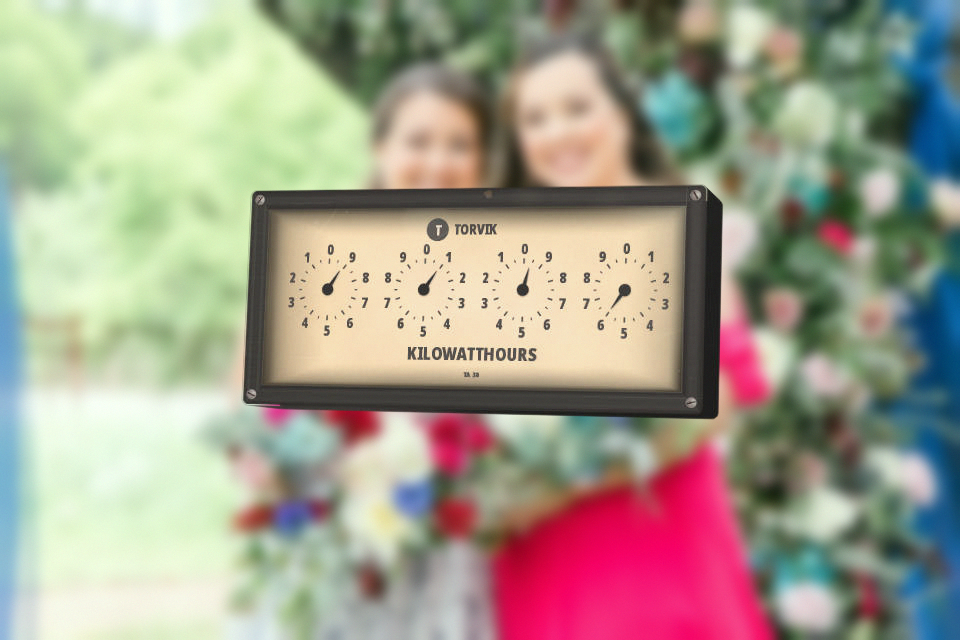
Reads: 9096kWh
